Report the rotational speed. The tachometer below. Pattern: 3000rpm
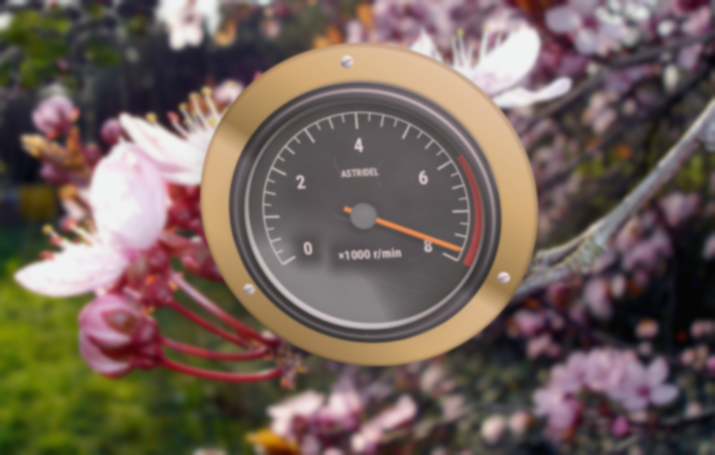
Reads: 7750rpm
